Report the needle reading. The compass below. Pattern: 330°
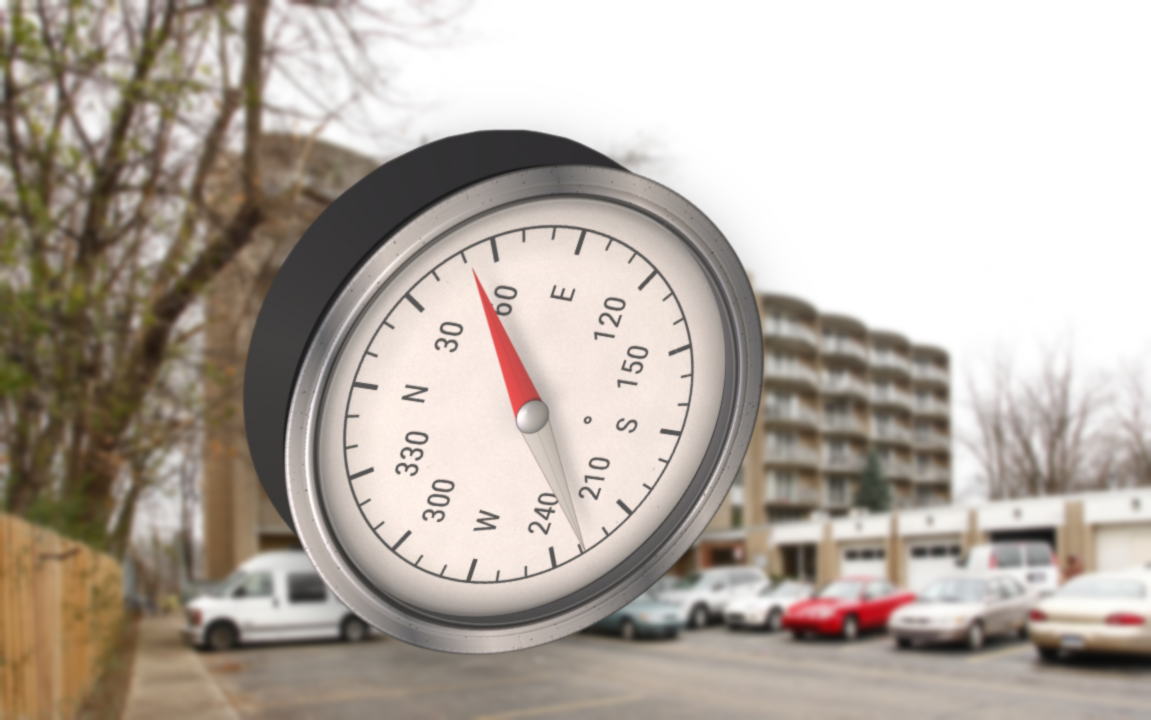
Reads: 50°
